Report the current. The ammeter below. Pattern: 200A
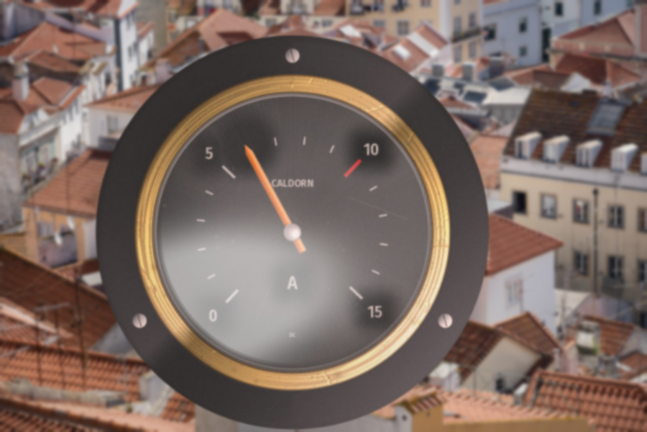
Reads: 6A
